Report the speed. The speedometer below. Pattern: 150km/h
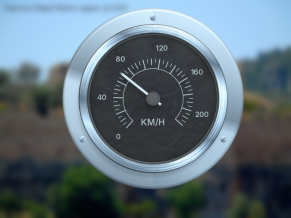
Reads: 70km/h
